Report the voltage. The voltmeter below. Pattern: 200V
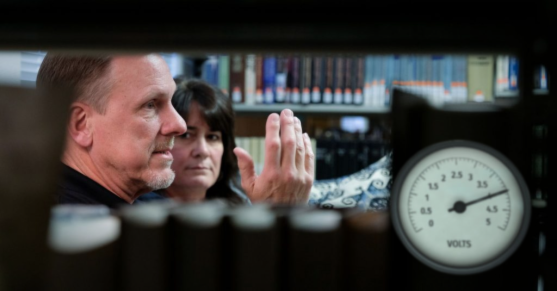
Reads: 4V
